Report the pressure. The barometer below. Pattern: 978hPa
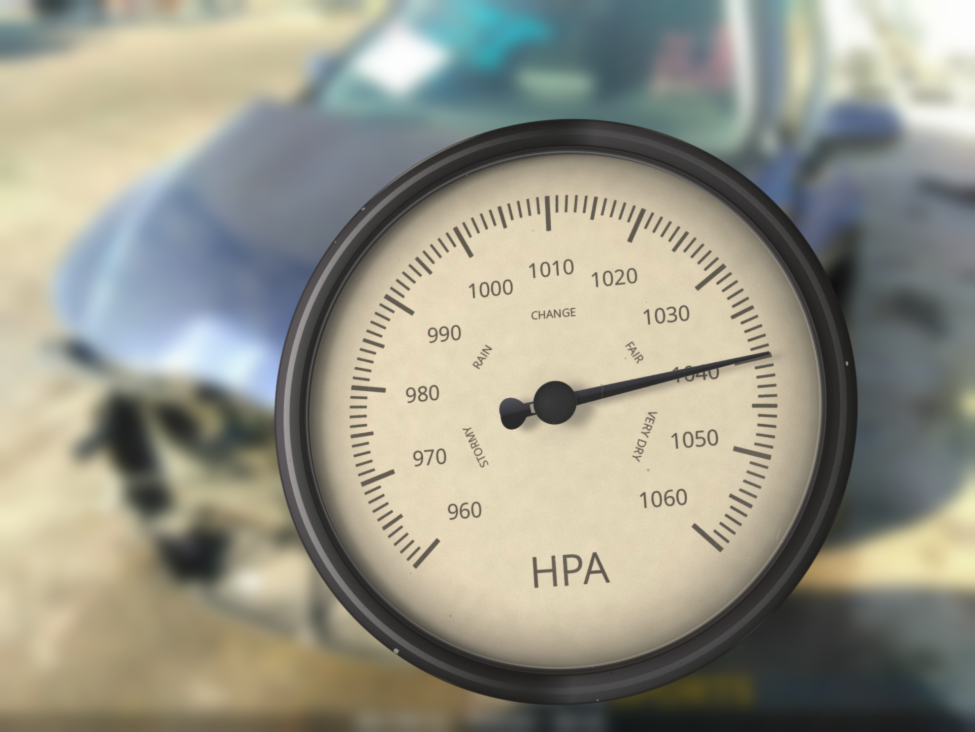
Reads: 1040hPa
